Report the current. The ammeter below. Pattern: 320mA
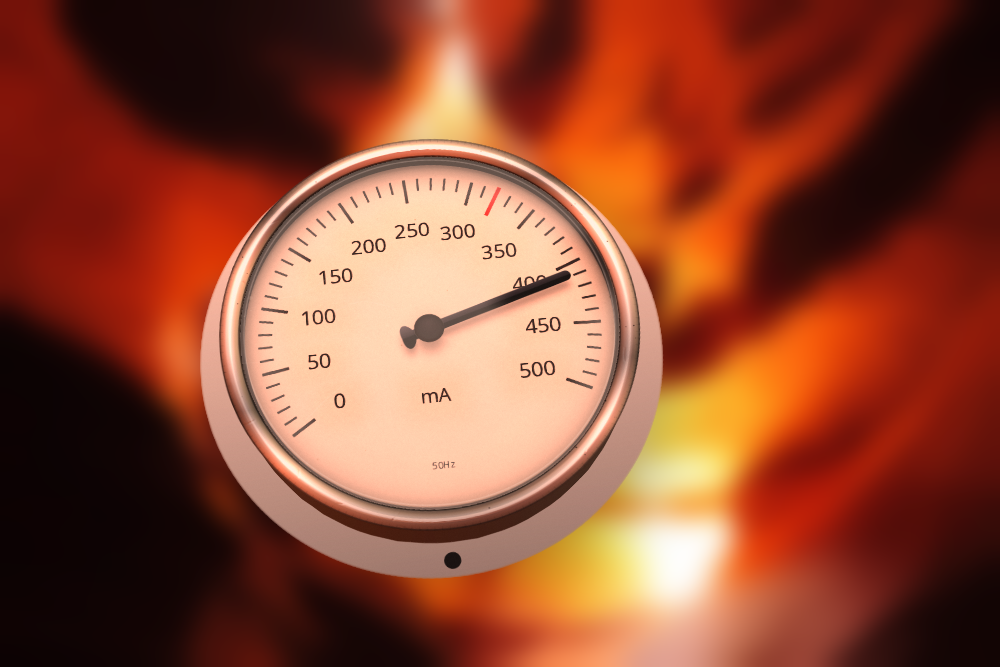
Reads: 410mA
